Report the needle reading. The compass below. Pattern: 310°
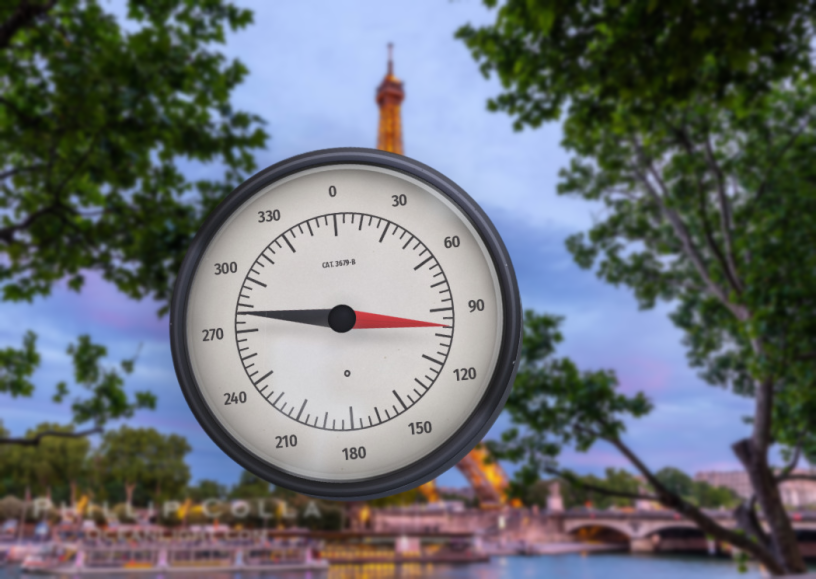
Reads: 100°
